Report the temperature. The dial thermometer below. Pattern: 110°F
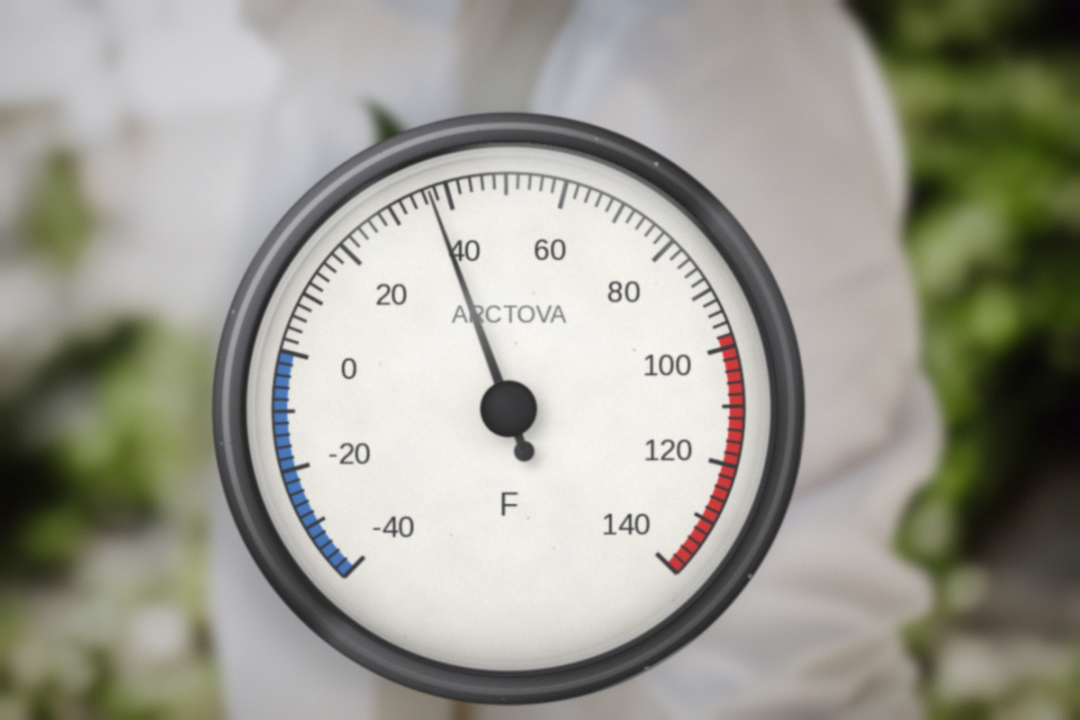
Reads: 37°F
